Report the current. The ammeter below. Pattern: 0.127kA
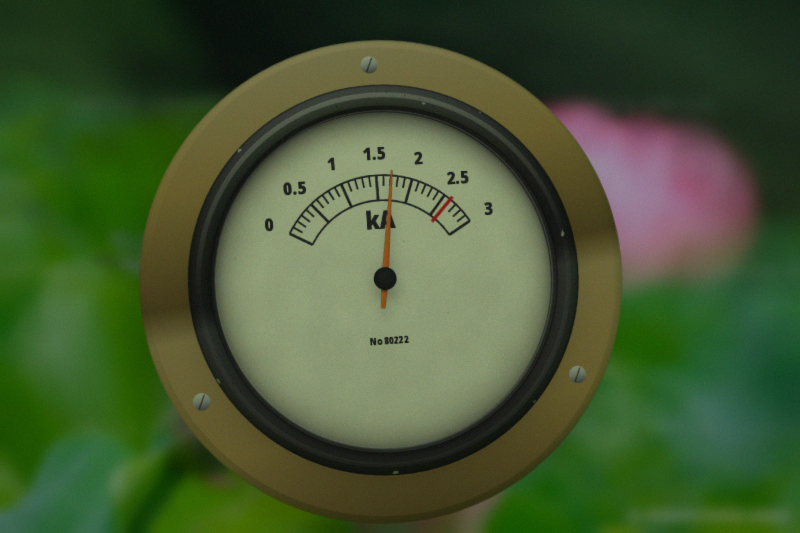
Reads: 1.7kA
